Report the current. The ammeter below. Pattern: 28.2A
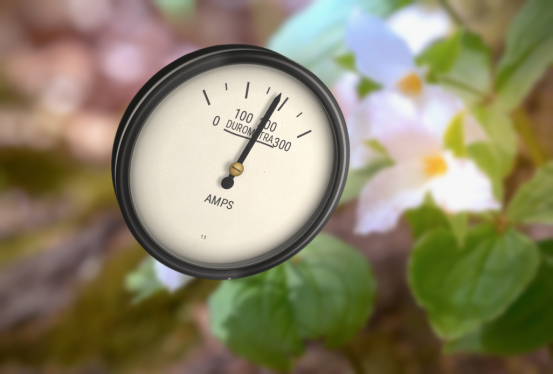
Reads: 175A
